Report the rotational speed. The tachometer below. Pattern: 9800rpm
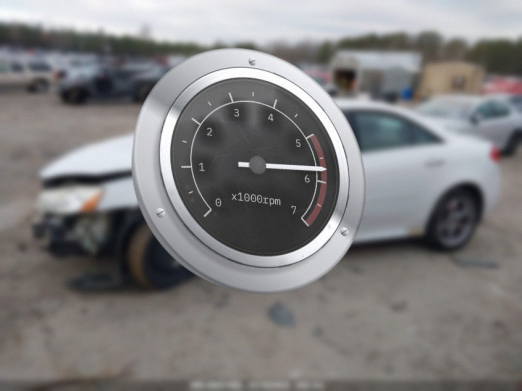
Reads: 5750rpm
